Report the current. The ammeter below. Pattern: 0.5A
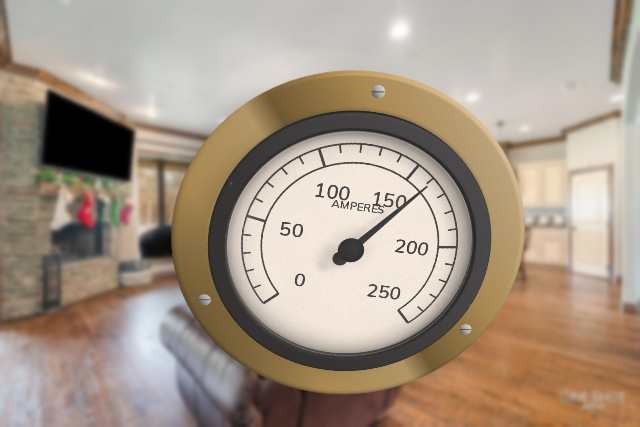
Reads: 160A
